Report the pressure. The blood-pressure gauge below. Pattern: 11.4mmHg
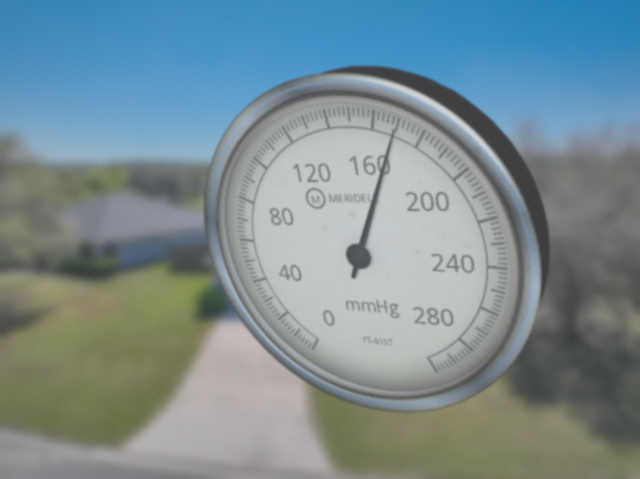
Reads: 170mmHg
